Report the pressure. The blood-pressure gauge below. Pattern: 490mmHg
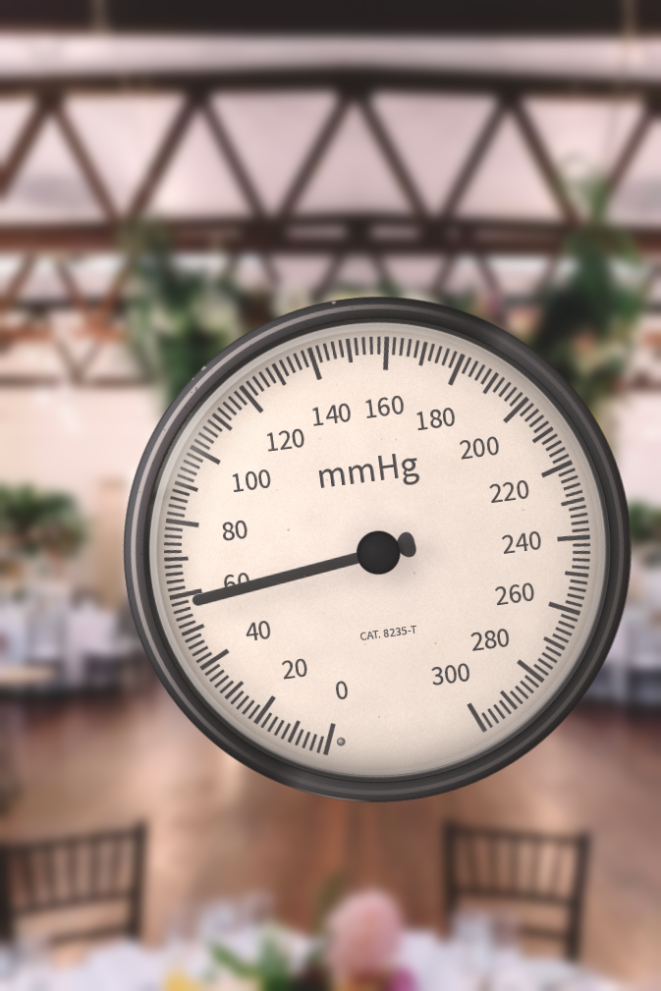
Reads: 58mmHg
